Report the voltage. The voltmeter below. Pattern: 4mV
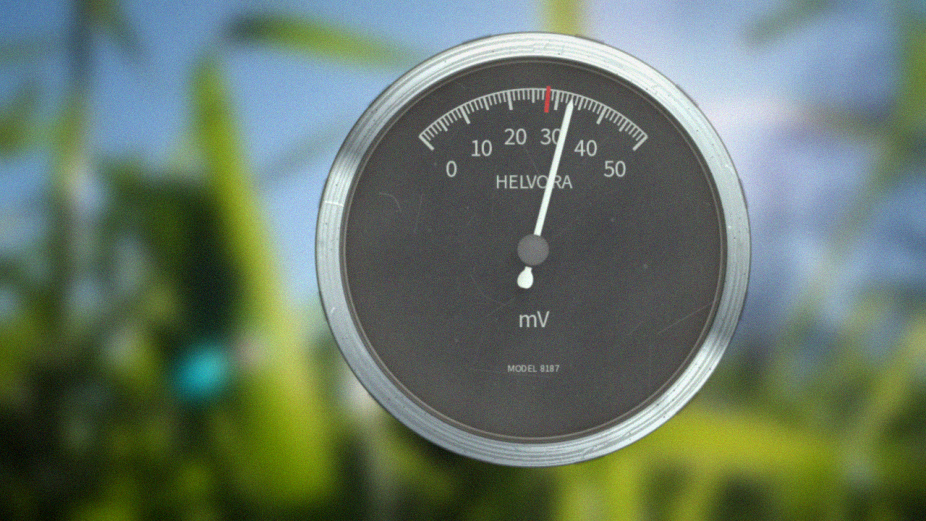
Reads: 33mV
